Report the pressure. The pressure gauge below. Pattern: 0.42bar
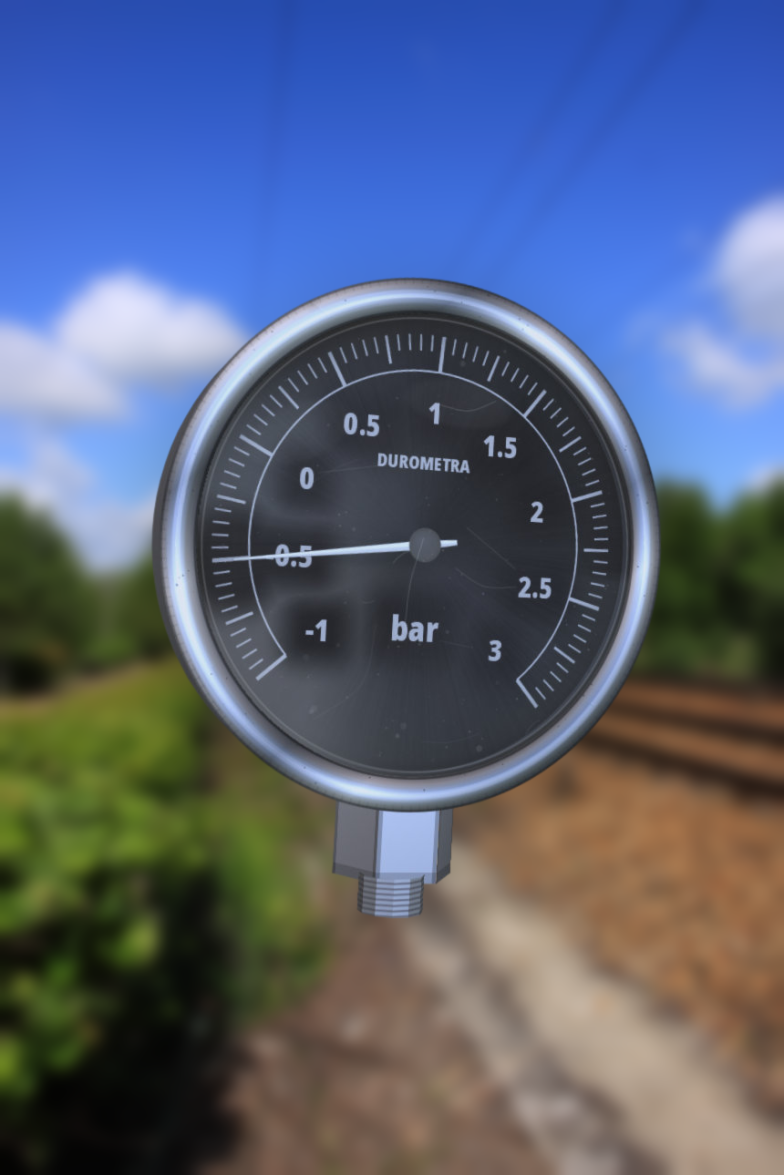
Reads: -0.5bar
